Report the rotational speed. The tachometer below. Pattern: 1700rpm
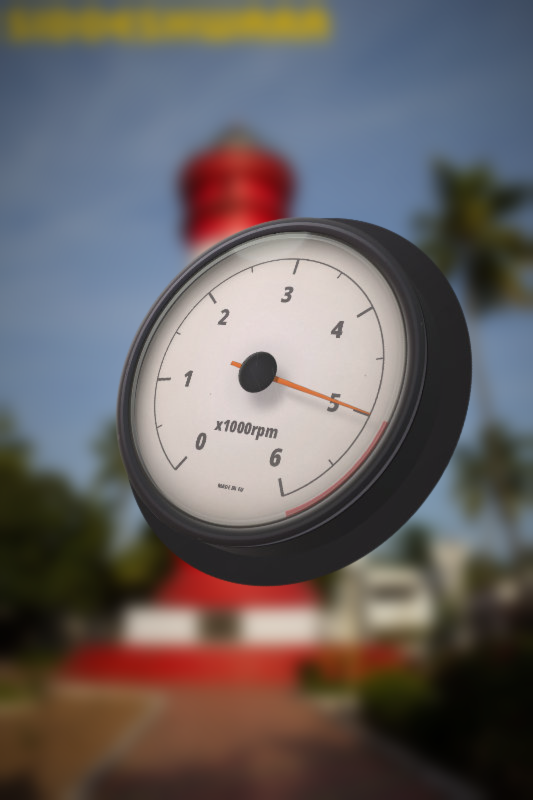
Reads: 5000rpm
